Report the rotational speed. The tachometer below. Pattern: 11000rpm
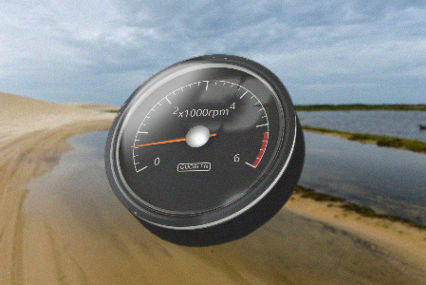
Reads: 600rpm
